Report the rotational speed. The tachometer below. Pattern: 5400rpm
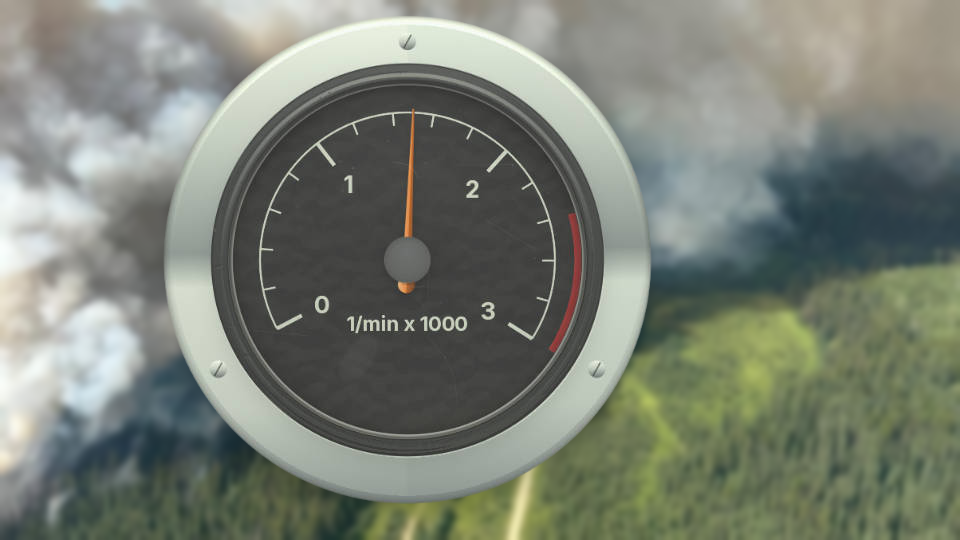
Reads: 1500rpm
